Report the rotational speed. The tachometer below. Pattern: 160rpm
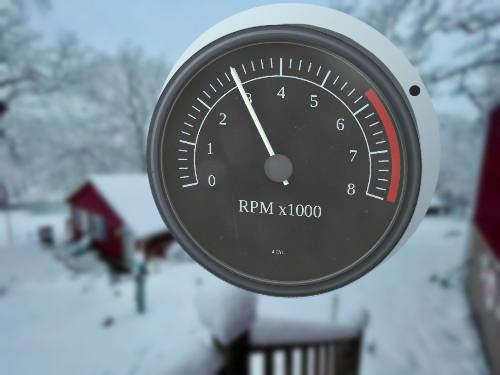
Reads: 3000rpm
